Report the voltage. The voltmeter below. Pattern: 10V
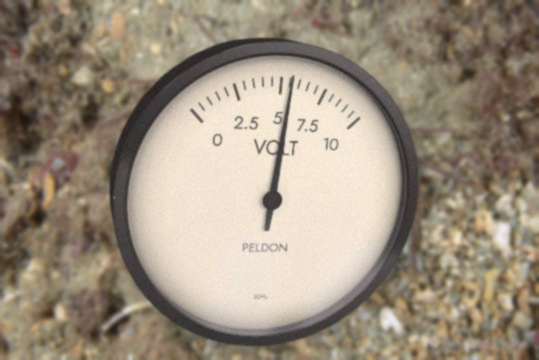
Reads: 5.5V
